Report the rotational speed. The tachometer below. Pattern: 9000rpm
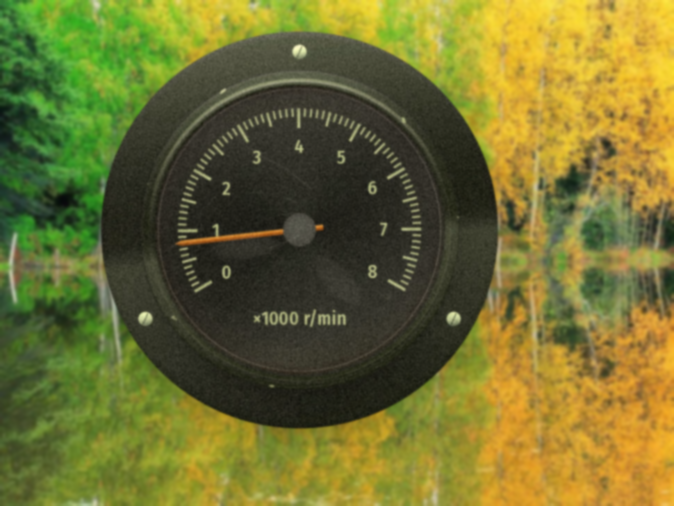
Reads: 800rpm
